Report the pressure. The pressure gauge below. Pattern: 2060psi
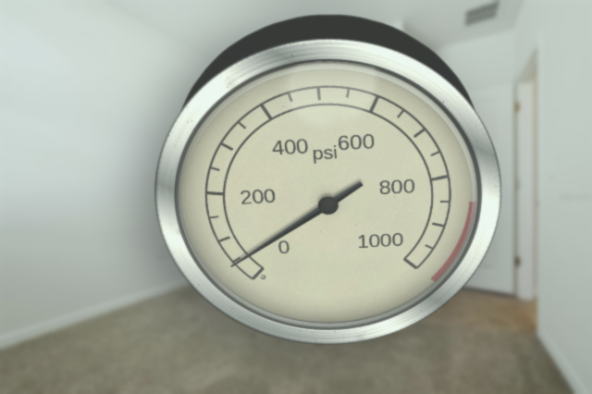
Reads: 50psi
